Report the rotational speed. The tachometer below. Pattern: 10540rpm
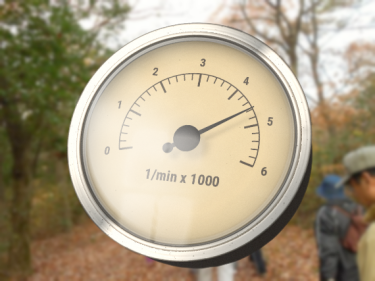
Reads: 4600rpm
